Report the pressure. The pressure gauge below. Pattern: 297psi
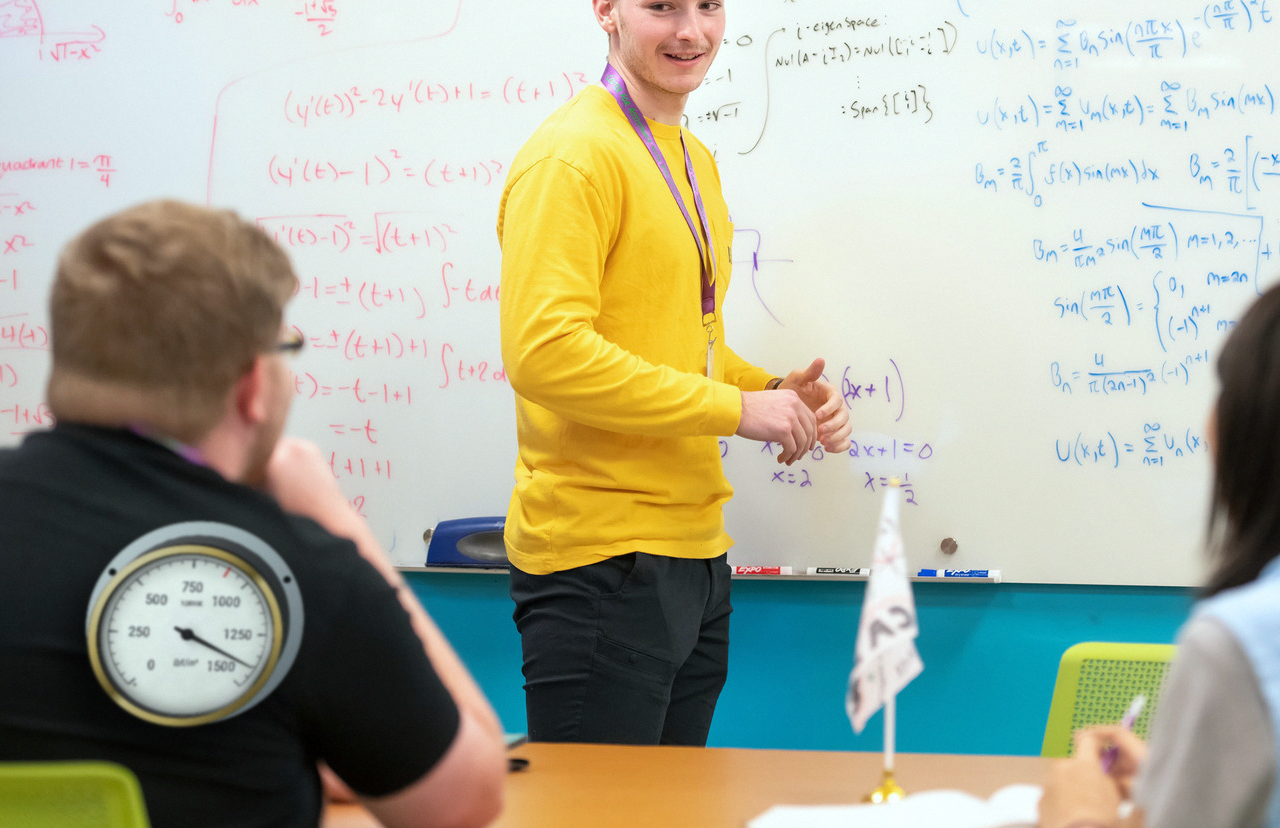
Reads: 1400psi
